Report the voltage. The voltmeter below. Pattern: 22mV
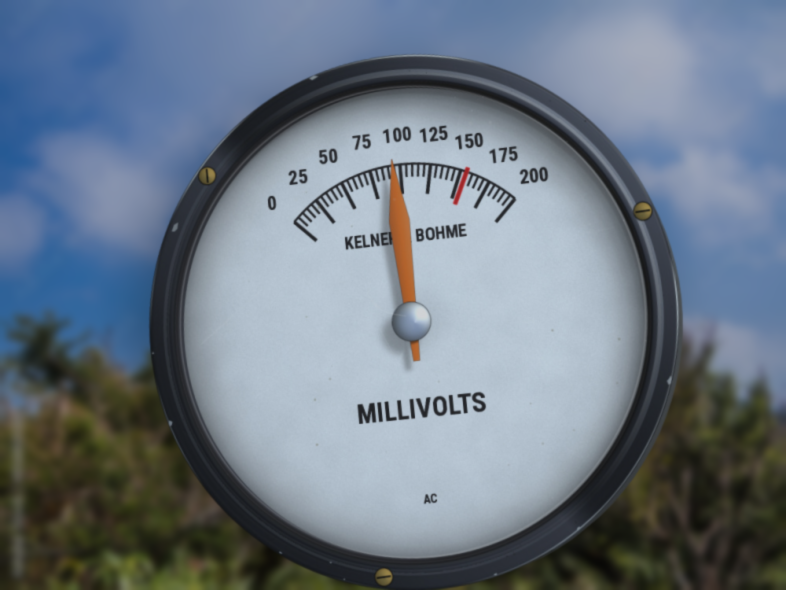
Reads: 95mV
